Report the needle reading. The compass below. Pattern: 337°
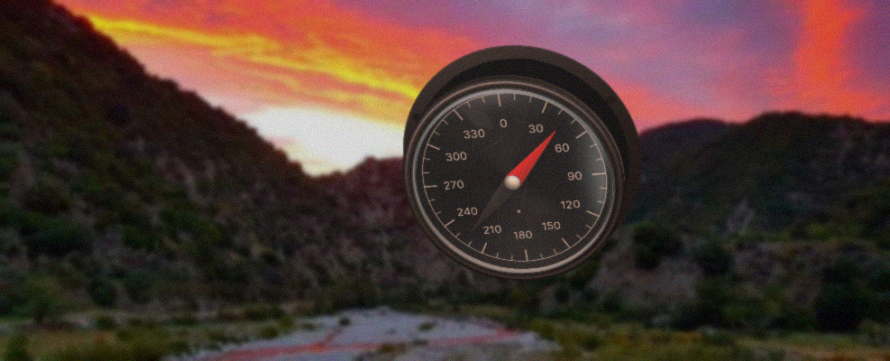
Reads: 45°
